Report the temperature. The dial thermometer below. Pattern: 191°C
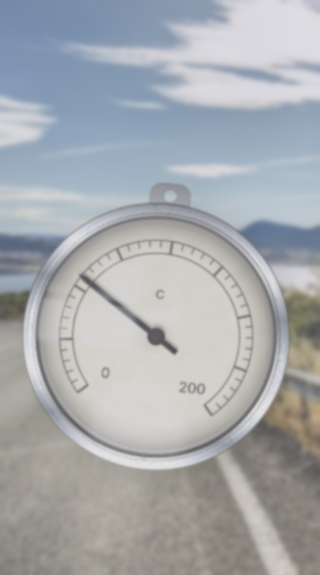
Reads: 55°C
